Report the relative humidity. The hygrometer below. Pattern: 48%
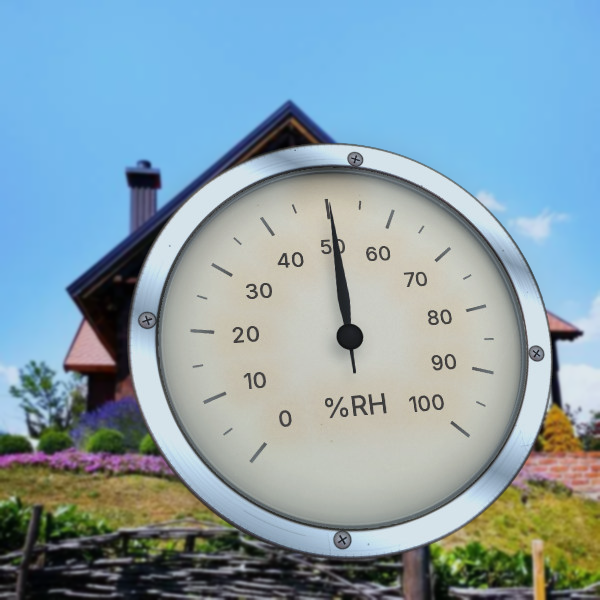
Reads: 50%
